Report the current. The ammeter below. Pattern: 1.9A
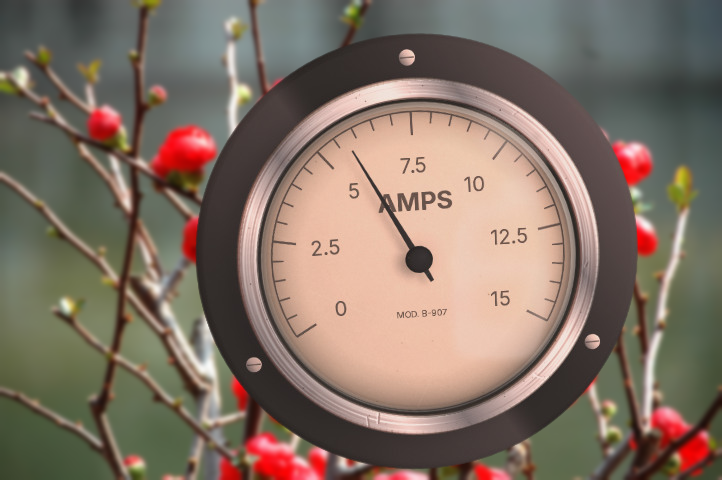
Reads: 5.75A
